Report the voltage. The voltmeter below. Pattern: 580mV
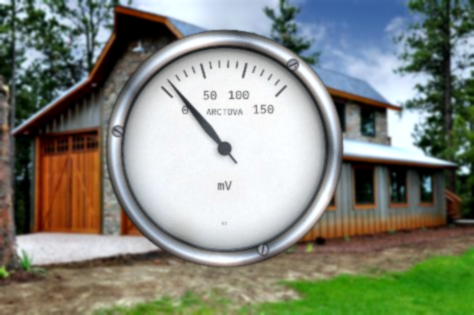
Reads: 10mV
